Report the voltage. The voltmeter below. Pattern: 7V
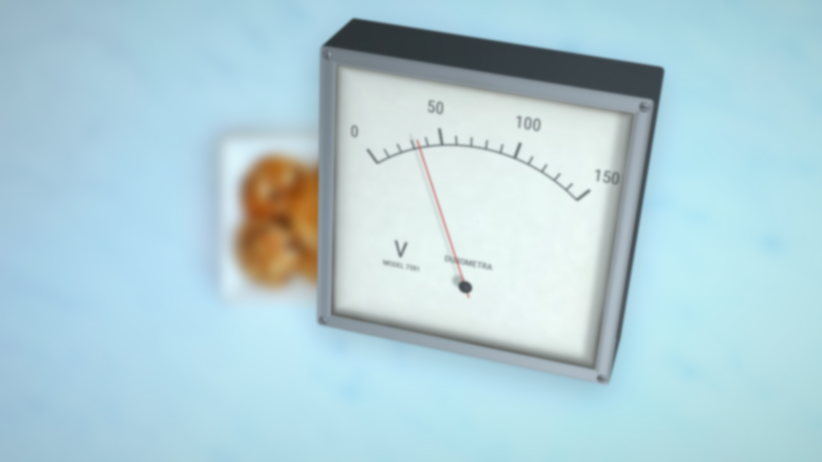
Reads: 35V
